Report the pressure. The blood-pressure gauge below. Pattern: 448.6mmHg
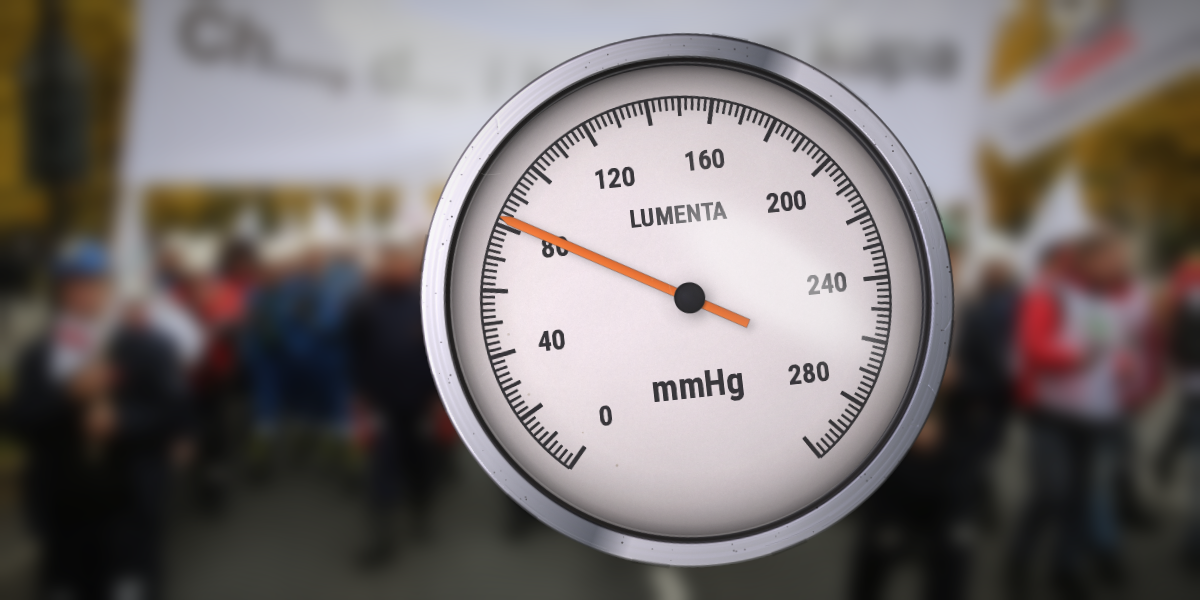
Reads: 82mmHg
